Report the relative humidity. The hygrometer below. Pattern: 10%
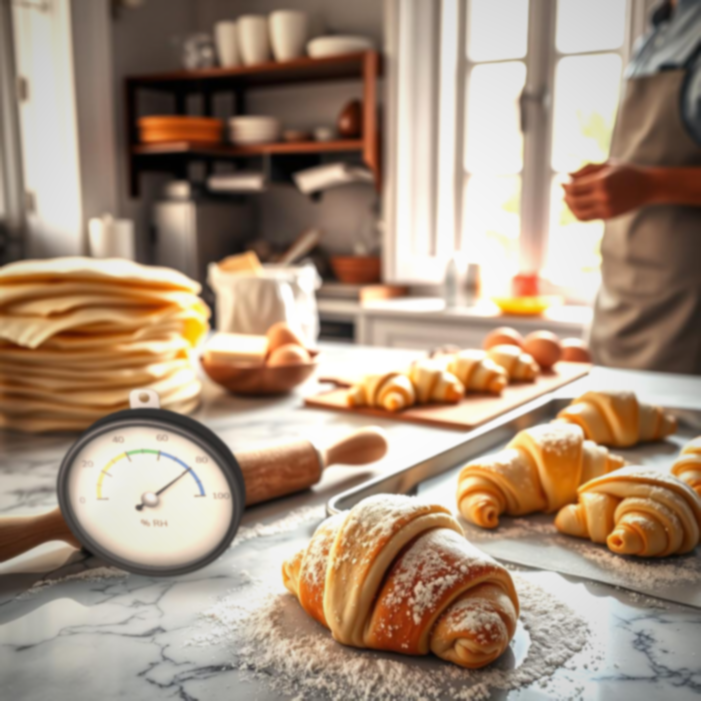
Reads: 80%
